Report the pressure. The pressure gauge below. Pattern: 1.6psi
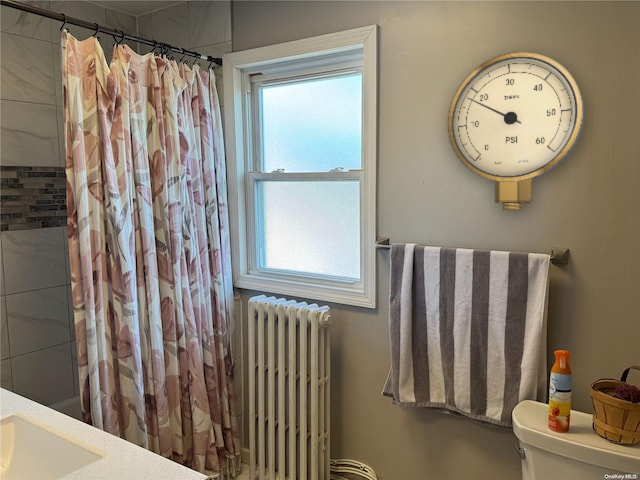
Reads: 17.5psi
